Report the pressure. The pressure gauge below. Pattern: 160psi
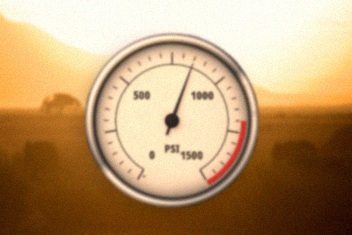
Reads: 850psi
